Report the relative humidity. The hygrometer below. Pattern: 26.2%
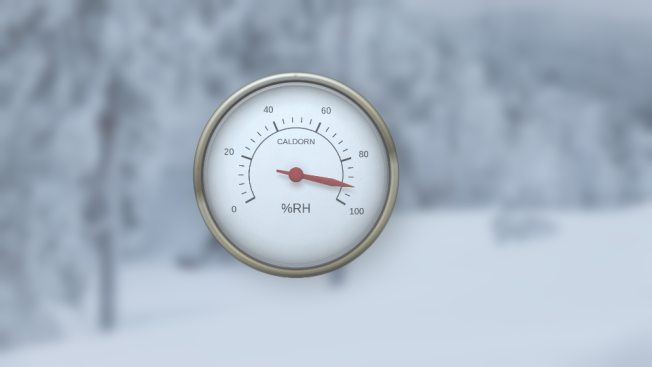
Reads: 92%
